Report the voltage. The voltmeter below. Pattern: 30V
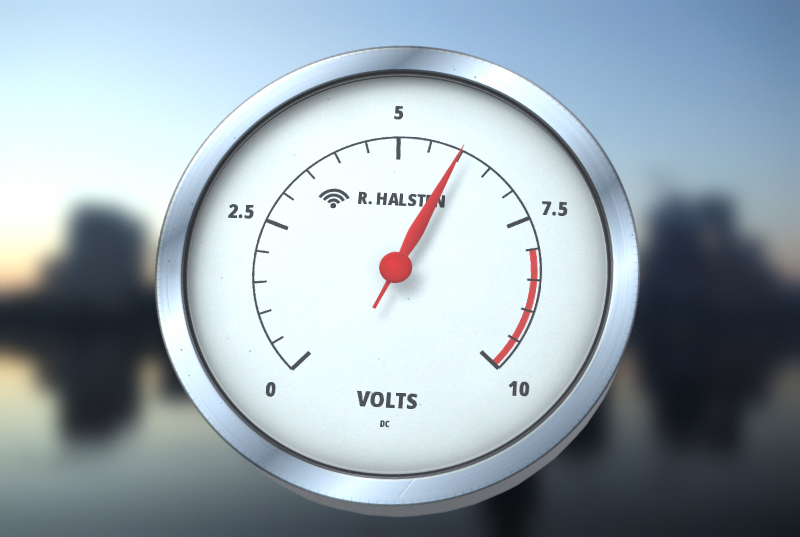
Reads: 6V
